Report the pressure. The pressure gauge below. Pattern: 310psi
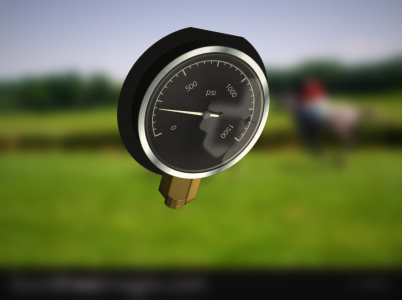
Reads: 200psi
